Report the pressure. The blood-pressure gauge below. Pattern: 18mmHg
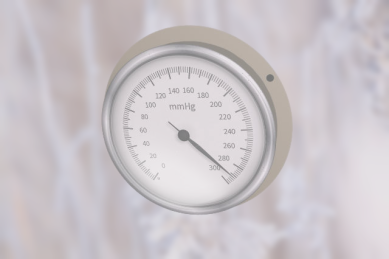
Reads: 290mmHg
